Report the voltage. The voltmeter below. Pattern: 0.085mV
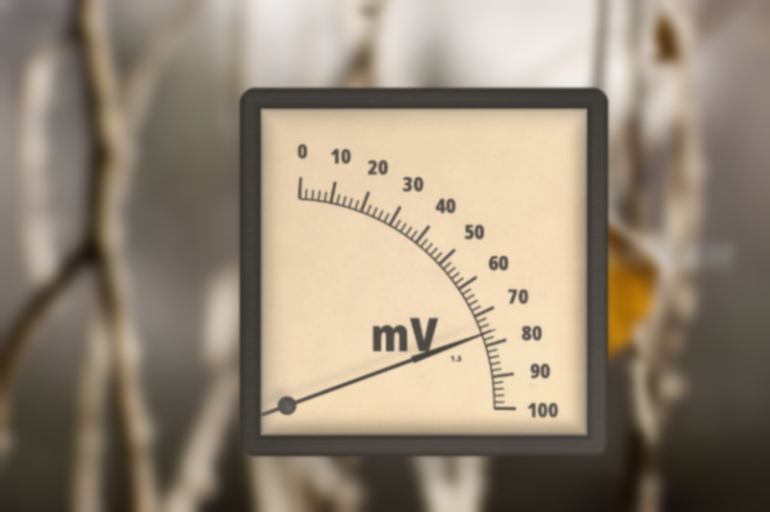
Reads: 76mV
